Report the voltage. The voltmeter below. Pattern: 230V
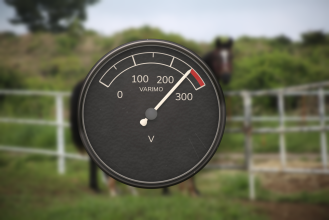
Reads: 250V
